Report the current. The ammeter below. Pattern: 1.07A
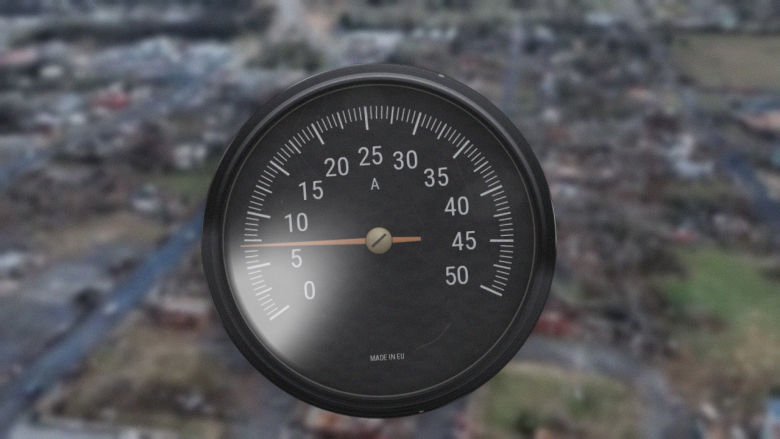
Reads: 7A
